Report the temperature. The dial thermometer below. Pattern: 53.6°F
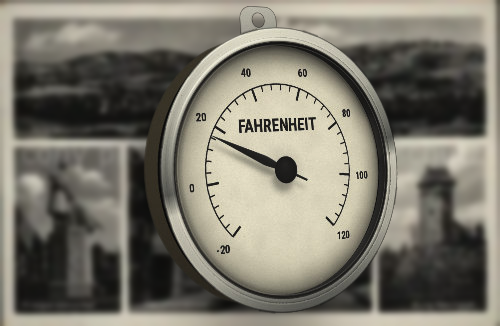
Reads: 16°F
